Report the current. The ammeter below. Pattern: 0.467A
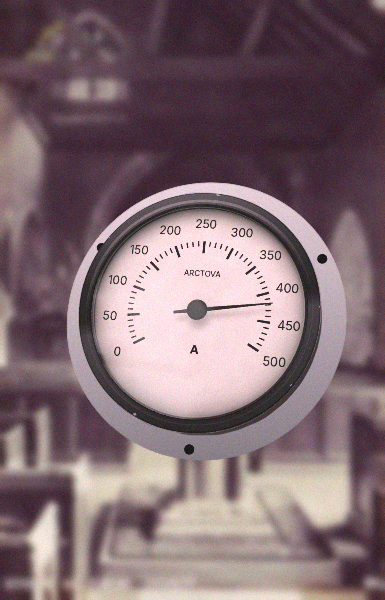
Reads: 420A
